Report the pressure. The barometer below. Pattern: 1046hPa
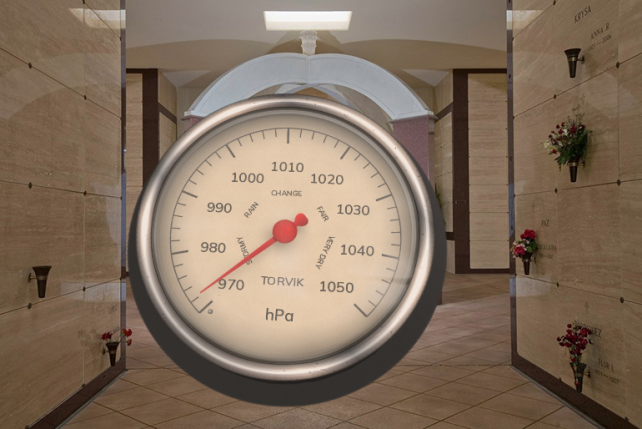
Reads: 972hPa
